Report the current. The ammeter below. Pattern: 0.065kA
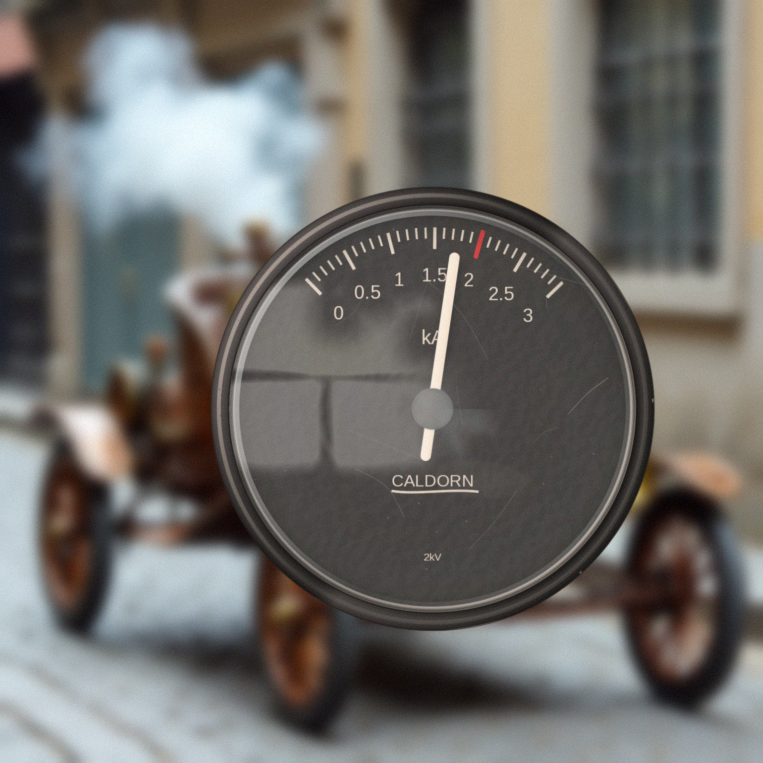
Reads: 1.75kA
